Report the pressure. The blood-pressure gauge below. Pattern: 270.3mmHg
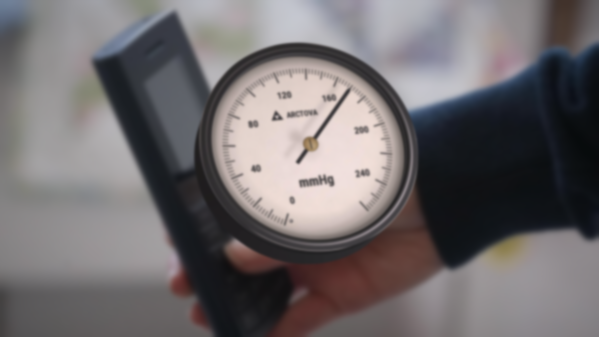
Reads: 170mmHg
